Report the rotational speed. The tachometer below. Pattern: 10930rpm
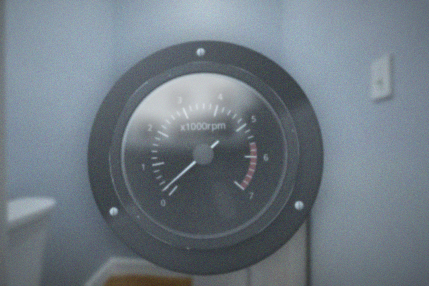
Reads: 200rpm
